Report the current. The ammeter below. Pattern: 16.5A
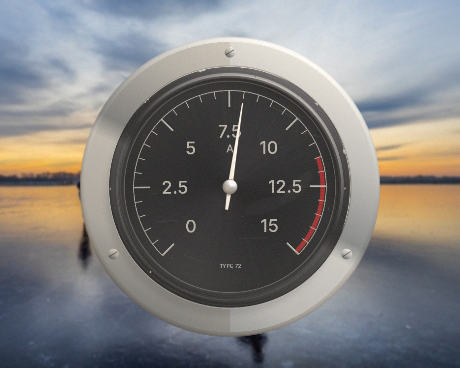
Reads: 8A
